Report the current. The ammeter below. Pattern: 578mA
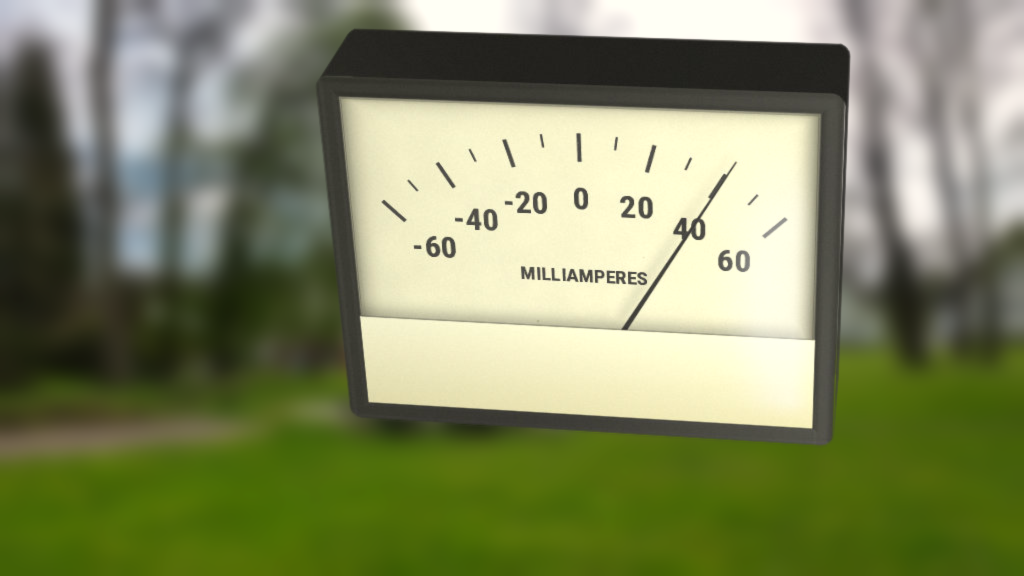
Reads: 40mA
